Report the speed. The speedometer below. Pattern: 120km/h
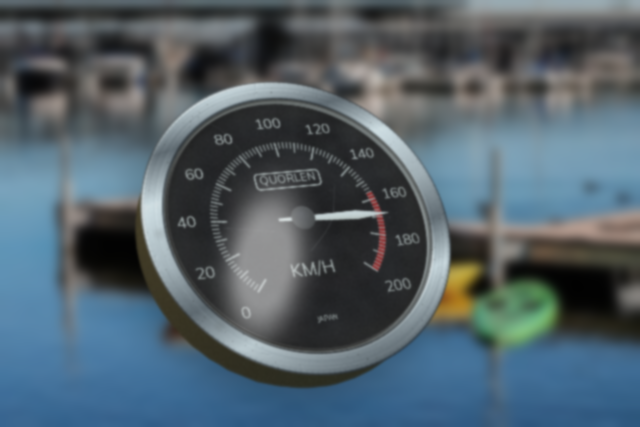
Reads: 170km/h
